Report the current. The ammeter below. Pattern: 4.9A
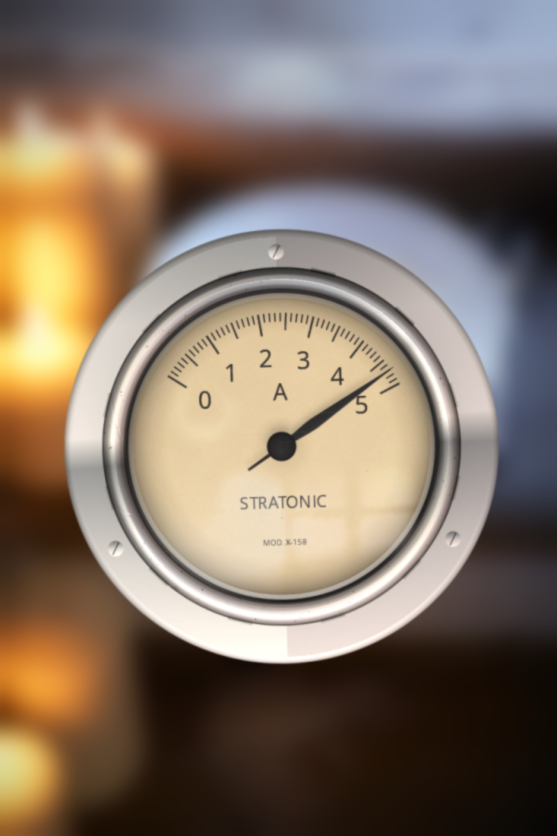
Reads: 4.7A
